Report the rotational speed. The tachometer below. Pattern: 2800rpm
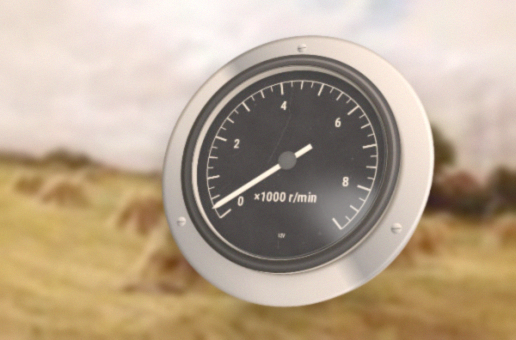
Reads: 250rpm
